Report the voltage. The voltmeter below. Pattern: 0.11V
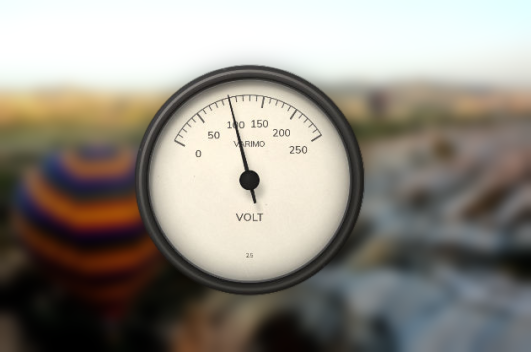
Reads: 100V
